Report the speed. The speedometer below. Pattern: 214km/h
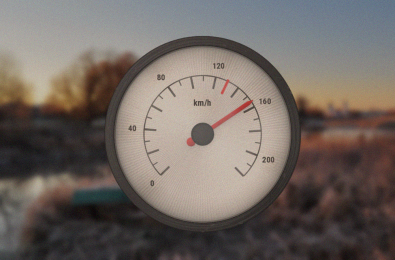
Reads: 155km/h
